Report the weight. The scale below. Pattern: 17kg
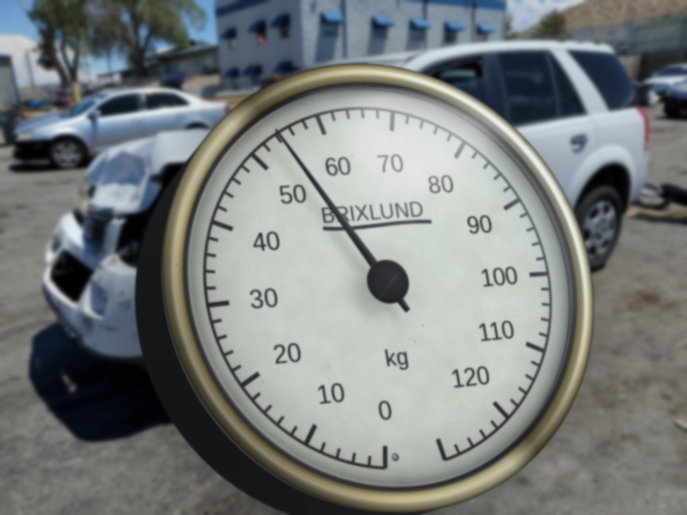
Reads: 54kg
